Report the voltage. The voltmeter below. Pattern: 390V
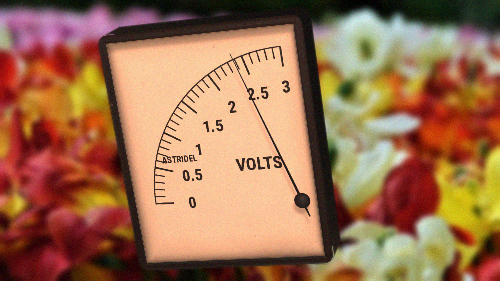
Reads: 2.4V
